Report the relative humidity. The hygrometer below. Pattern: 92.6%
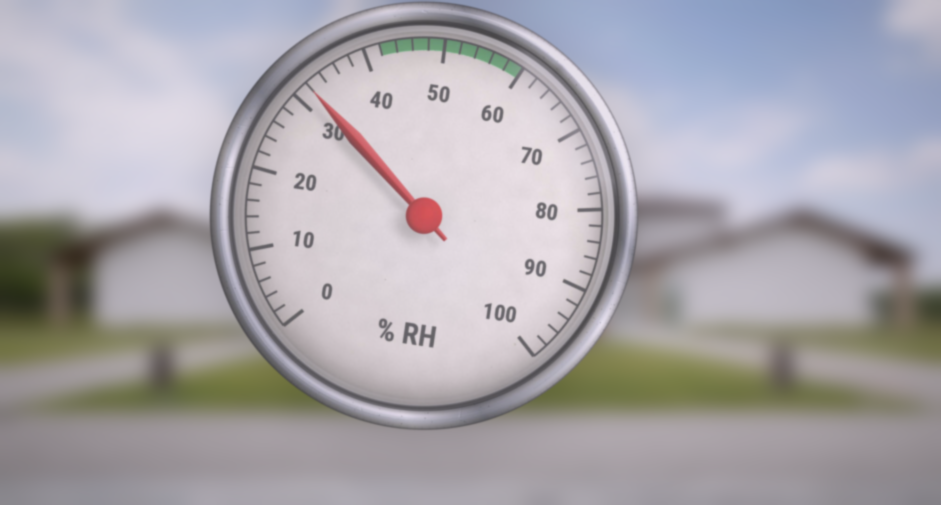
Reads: 32%
